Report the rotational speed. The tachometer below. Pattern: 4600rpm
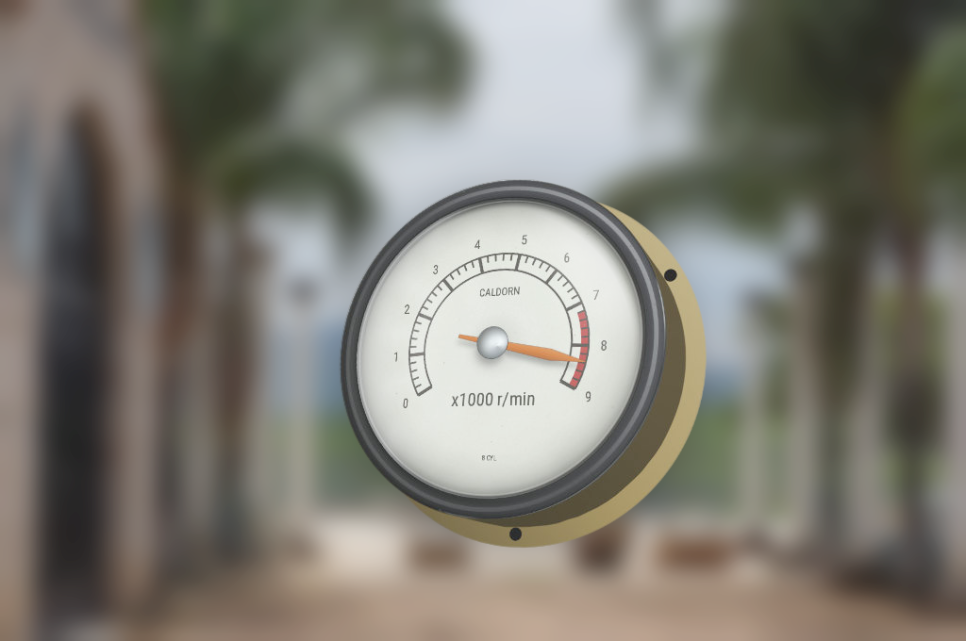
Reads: 8400rpm
